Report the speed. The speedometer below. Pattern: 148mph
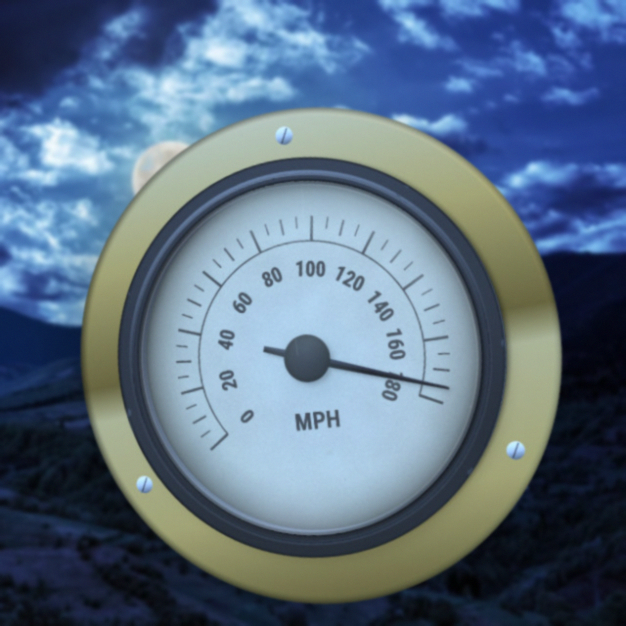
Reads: 175mph
